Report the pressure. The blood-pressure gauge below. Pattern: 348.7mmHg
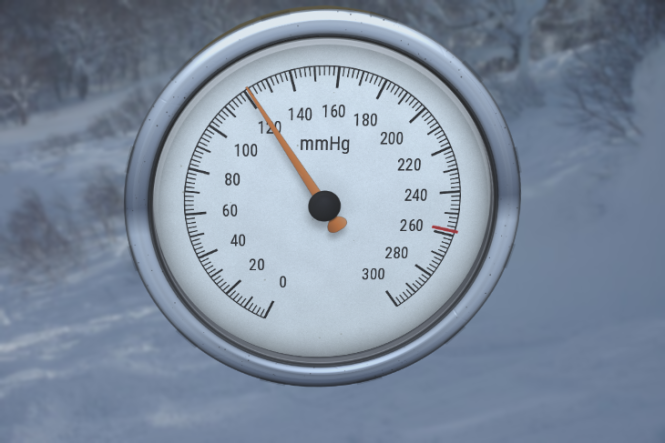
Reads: 122mmHg
